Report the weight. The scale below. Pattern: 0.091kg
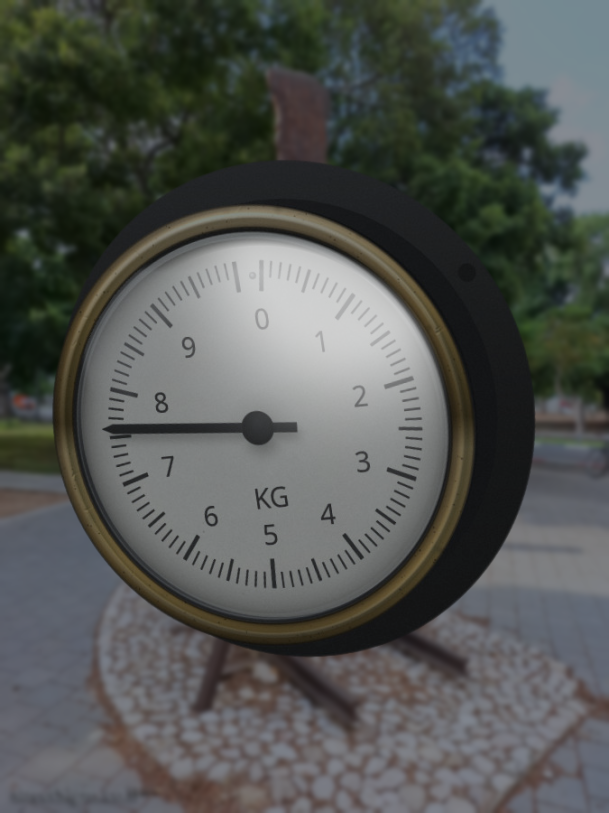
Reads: 7.6kg
